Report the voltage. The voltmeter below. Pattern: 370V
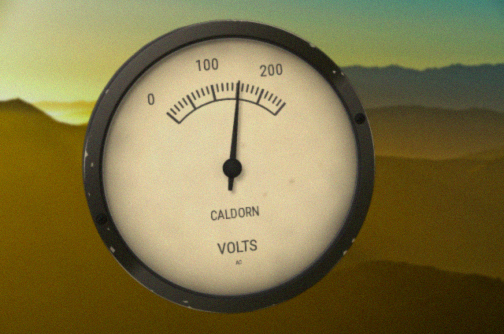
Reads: 150V
